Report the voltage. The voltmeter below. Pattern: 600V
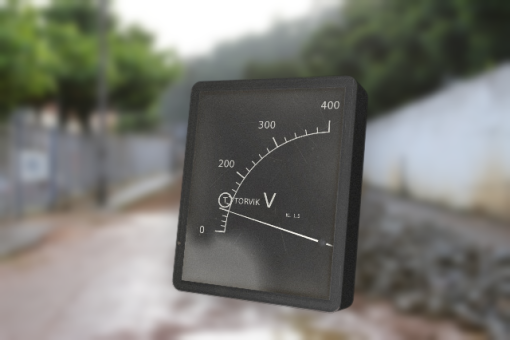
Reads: 100V
